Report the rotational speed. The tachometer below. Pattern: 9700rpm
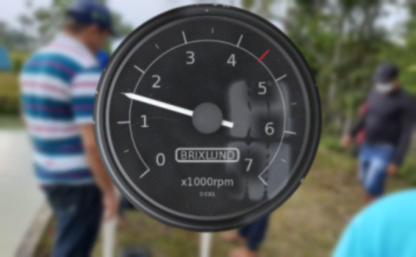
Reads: 1500rpm
